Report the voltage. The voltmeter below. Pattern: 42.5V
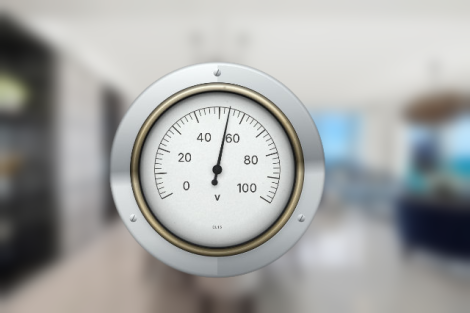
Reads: 54V
